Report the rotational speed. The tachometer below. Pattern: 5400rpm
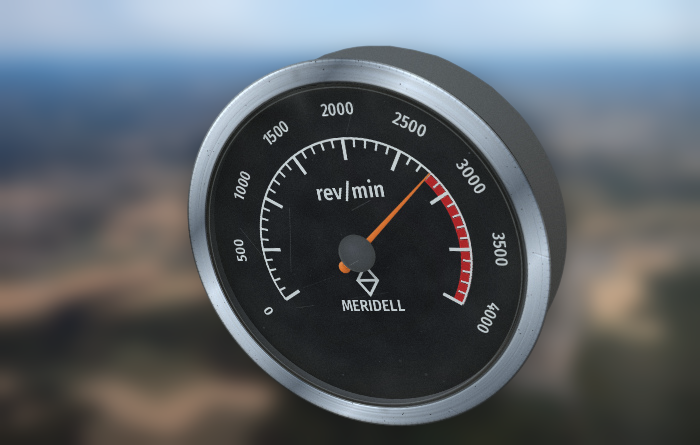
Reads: 2800rpm
